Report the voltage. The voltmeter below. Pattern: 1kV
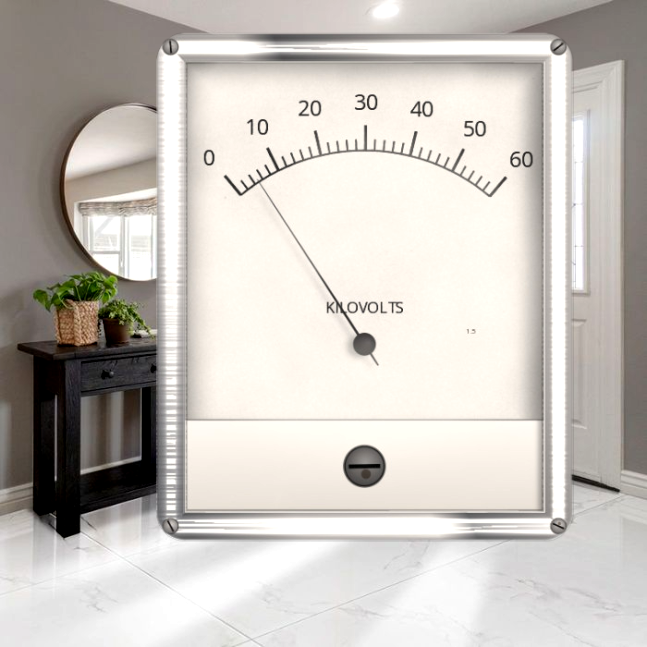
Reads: 5kV
